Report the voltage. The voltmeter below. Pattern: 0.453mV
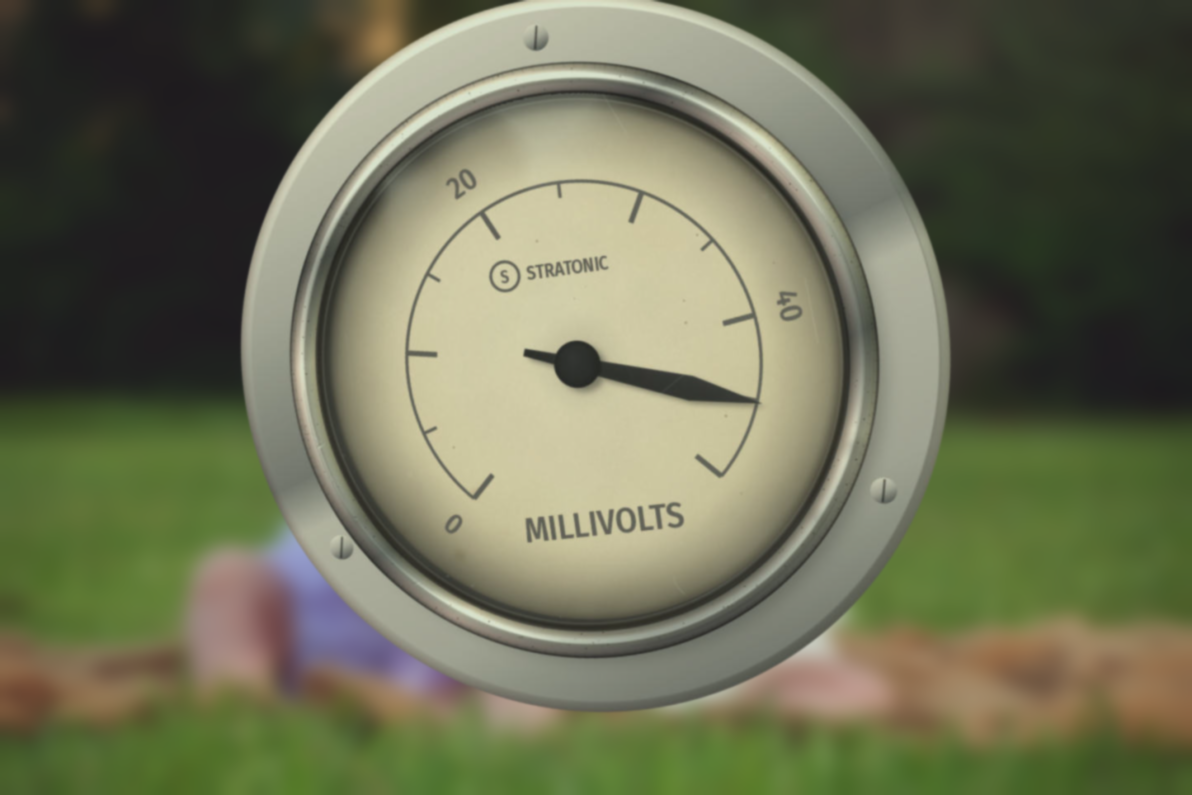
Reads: 45mV
